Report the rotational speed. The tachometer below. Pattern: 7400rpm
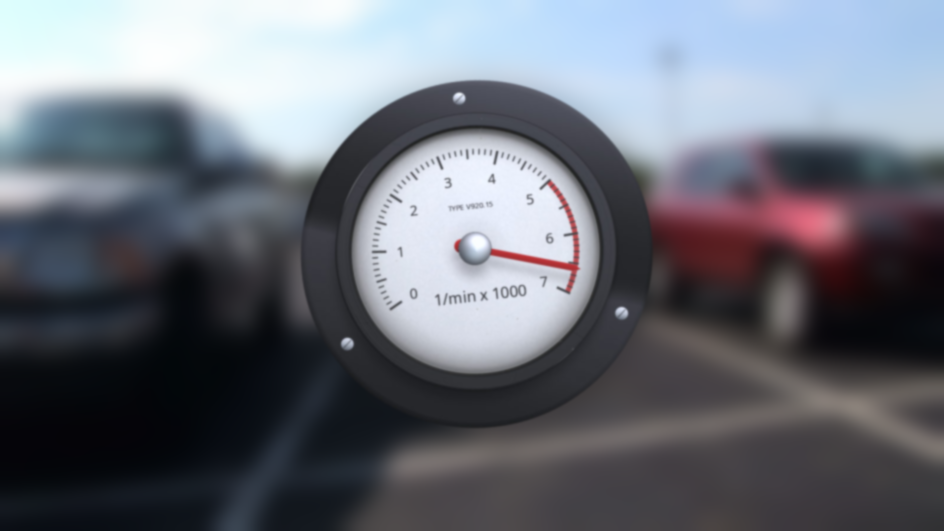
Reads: 6600rpm
